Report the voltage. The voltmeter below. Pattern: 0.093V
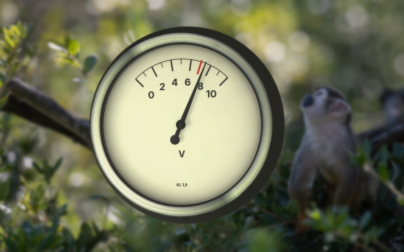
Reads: 7.5V
